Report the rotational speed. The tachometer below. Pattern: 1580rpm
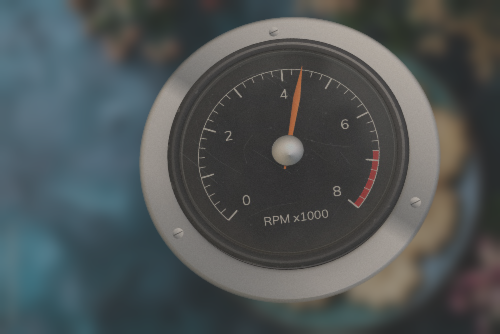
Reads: 4400rpm
